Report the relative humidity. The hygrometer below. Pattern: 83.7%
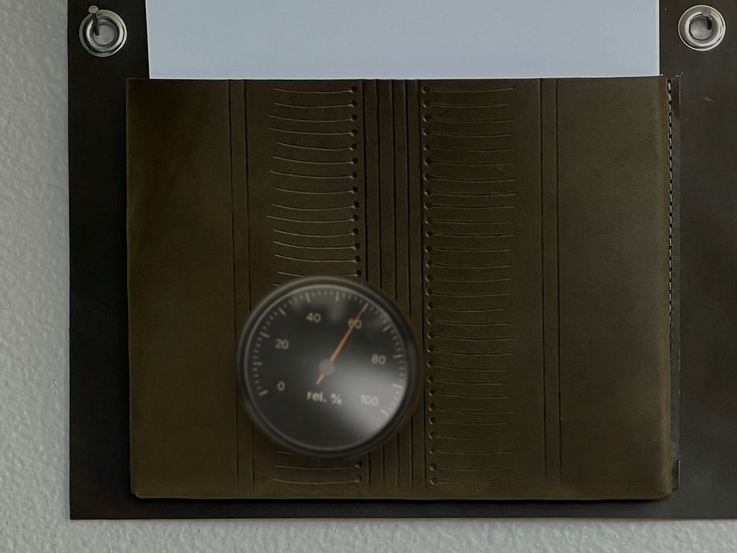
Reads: 60%
